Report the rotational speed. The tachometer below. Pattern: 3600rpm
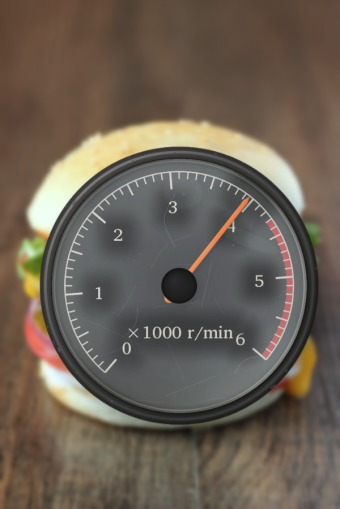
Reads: 3950rpm
